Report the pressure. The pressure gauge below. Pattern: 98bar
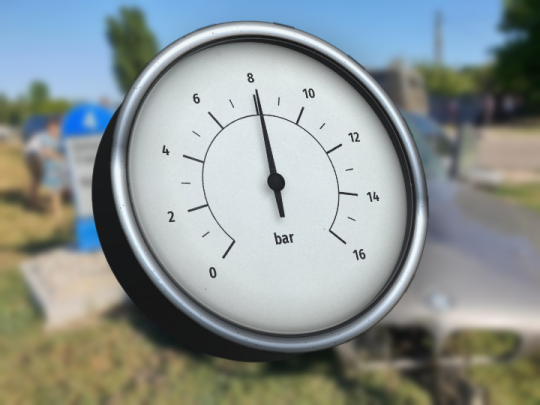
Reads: 8bar
